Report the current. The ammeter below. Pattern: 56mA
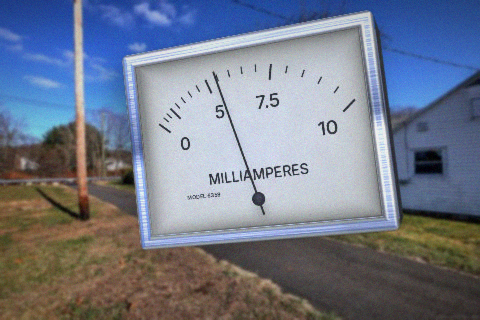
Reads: 5.5mA
